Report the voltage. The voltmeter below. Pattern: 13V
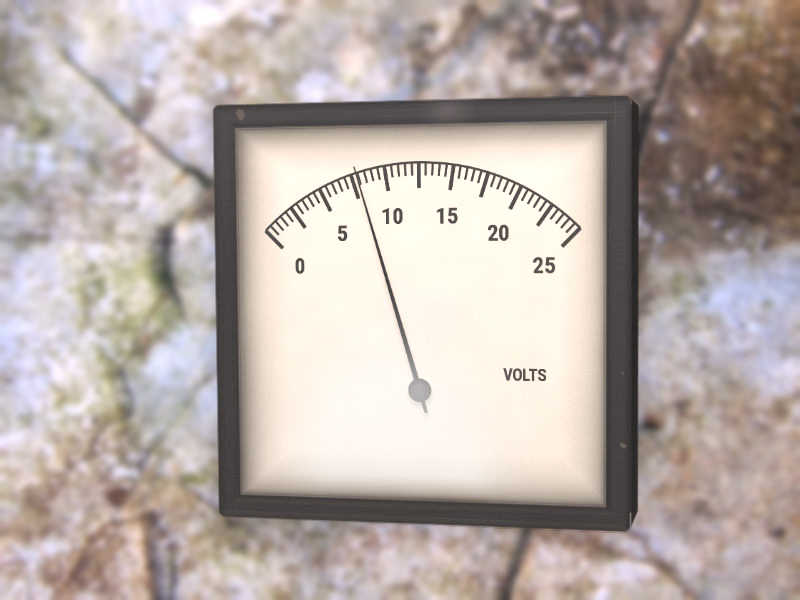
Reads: 8V
